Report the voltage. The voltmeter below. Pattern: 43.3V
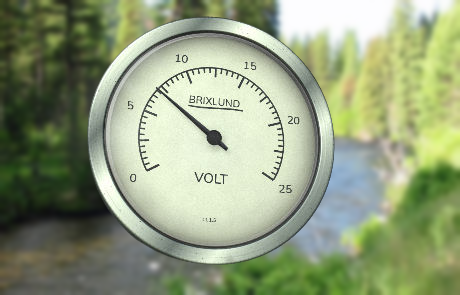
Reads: 7V
